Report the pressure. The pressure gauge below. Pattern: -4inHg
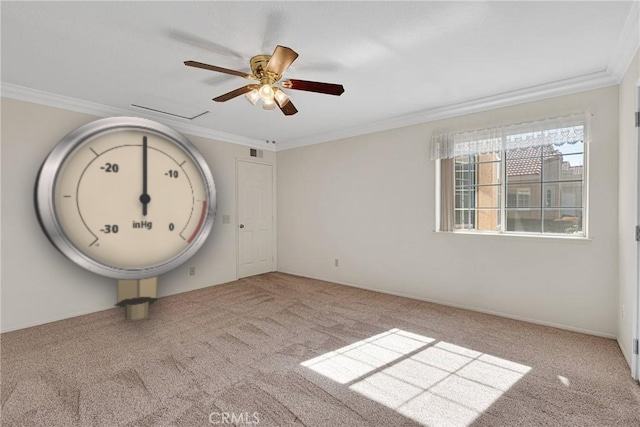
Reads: -15inHg
